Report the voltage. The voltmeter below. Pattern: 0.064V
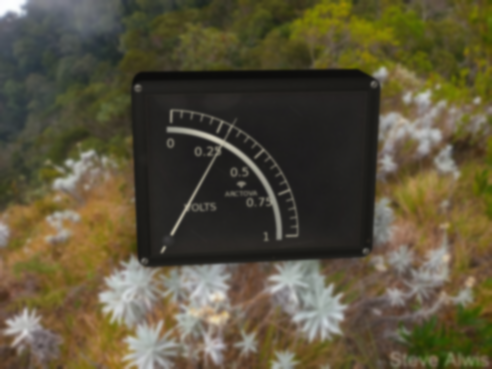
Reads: 0.3V
